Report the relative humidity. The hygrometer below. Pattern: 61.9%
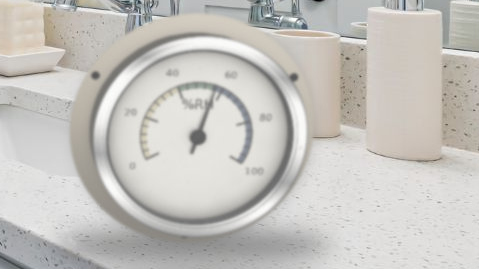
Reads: 56%
